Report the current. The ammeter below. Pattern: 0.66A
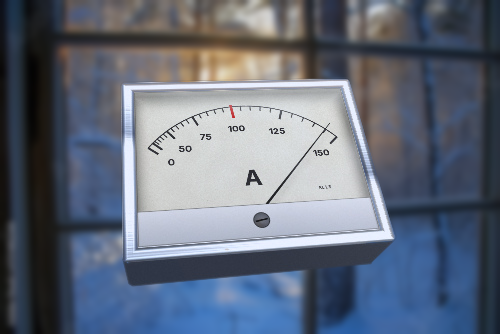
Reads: 145A
